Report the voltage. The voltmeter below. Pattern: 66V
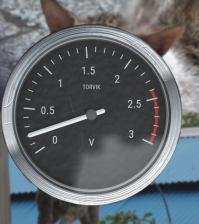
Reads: 0.2V
